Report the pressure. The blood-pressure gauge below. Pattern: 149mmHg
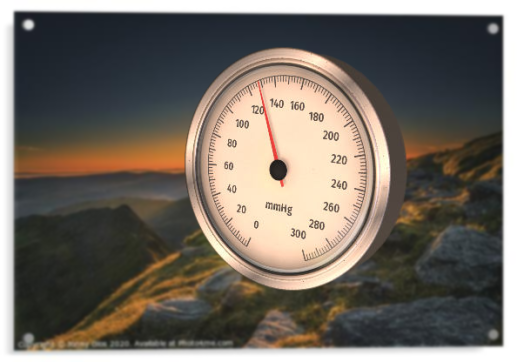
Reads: 130mmHg
